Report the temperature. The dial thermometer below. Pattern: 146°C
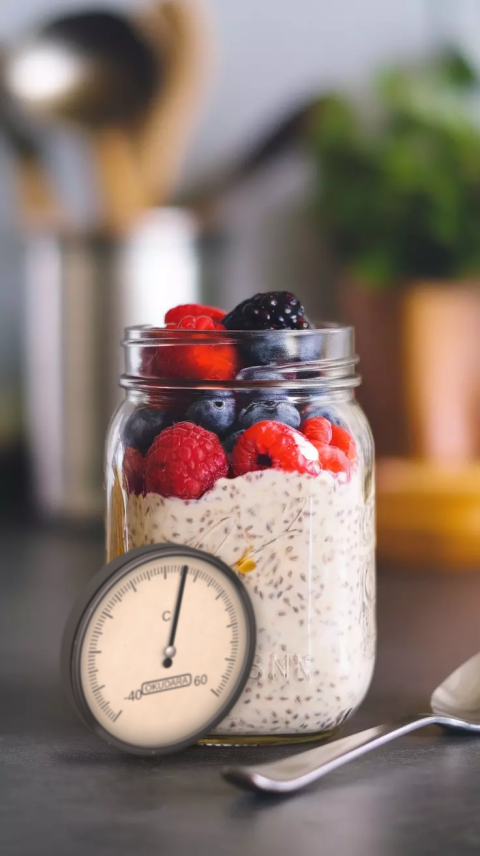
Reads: 15°C
